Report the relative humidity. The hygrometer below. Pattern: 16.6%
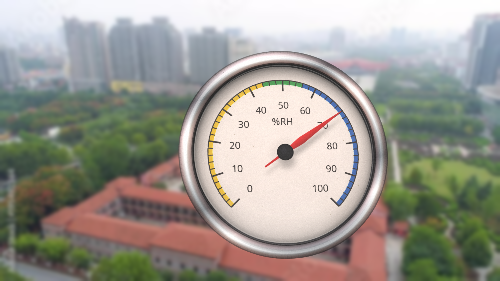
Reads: 70%
